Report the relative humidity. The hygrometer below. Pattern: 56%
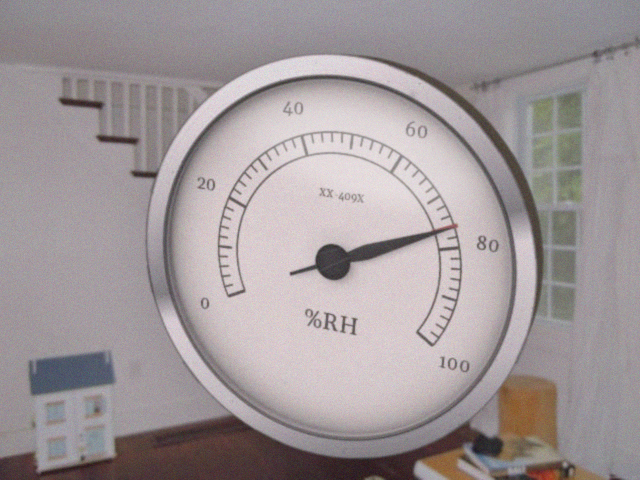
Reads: 76%
